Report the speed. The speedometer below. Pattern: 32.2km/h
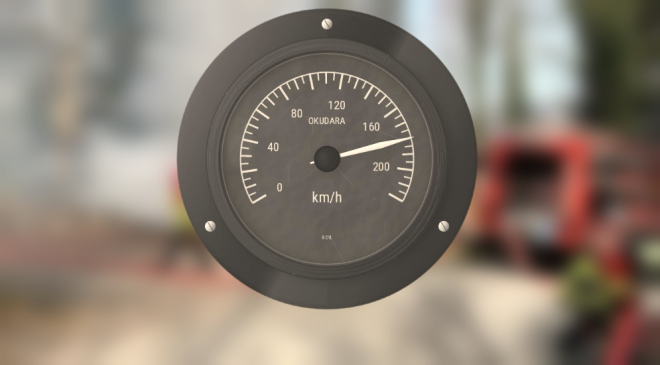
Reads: 180km/h
